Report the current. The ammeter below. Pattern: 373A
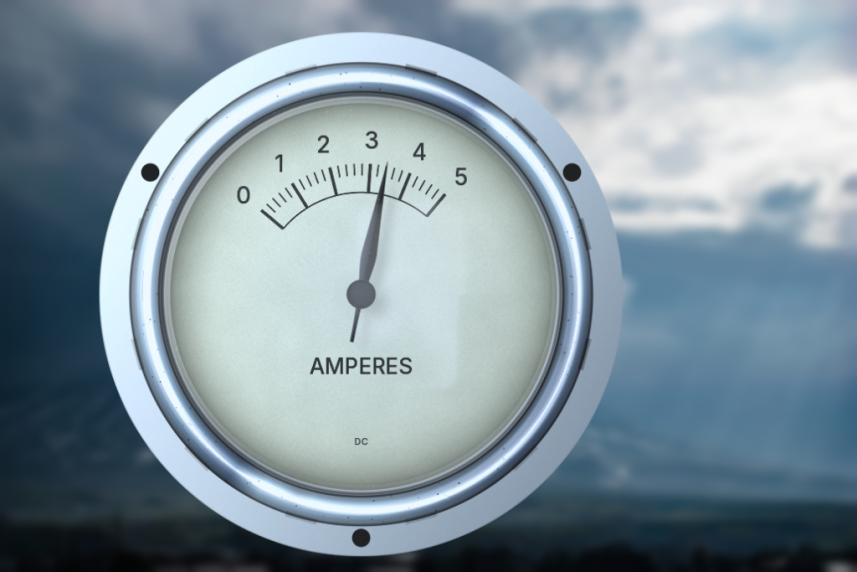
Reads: 3.4A
